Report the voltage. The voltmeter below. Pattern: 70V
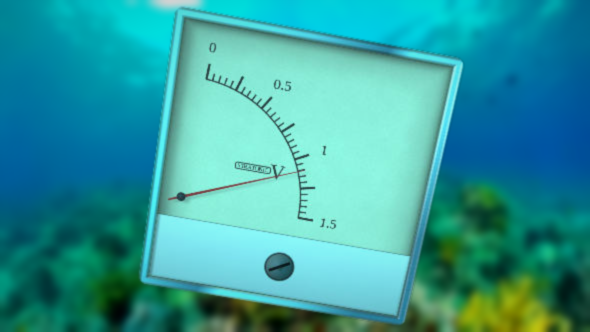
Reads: 1.1V
